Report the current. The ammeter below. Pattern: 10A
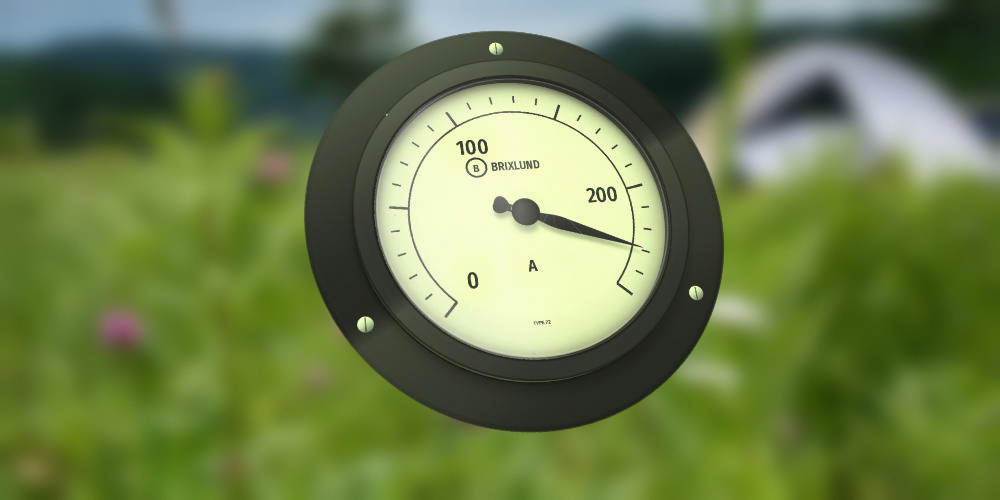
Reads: 230A
